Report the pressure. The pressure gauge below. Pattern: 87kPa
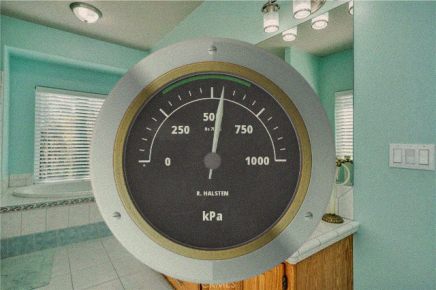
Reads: 550kPa
